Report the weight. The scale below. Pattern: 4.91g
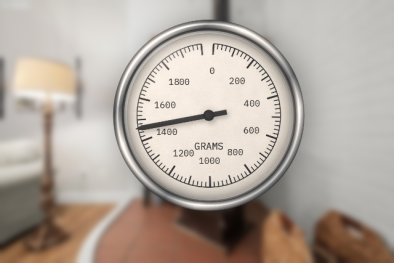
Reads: 1460g
